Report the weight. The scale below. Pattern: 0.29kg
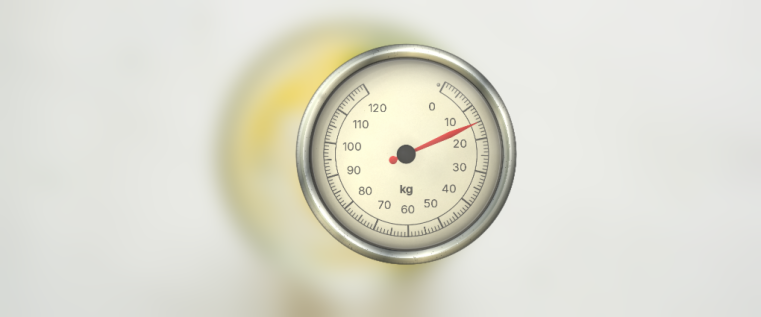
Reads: 15kg
